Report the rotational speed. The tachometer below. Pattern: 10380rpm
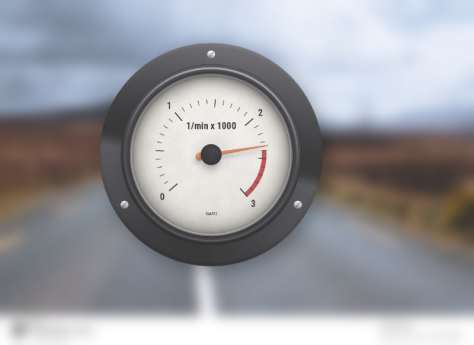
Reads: 2350rpm
